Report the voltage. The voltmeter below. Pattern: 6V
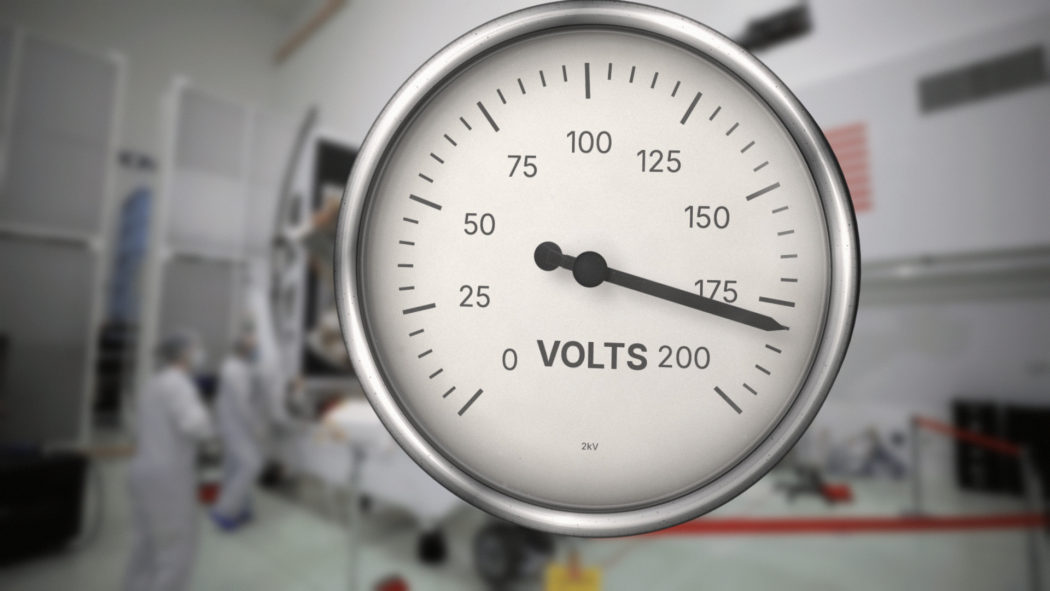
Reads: 180V
